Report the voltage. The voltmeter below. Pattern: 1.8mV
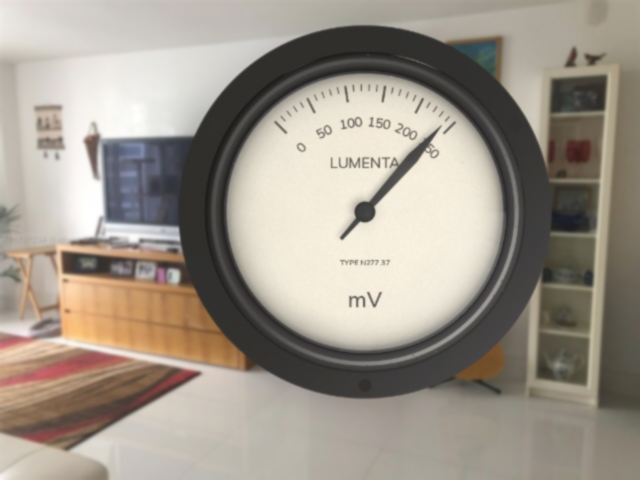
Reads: 240mV
